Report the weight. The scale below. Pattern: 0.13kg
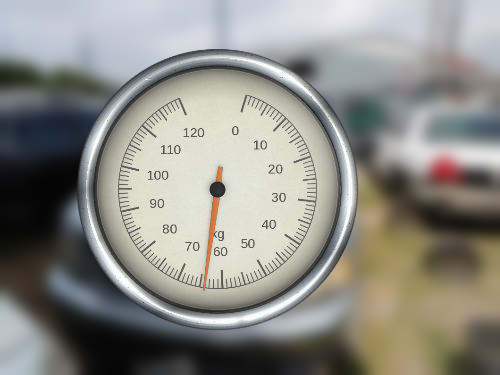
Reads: 64kg
